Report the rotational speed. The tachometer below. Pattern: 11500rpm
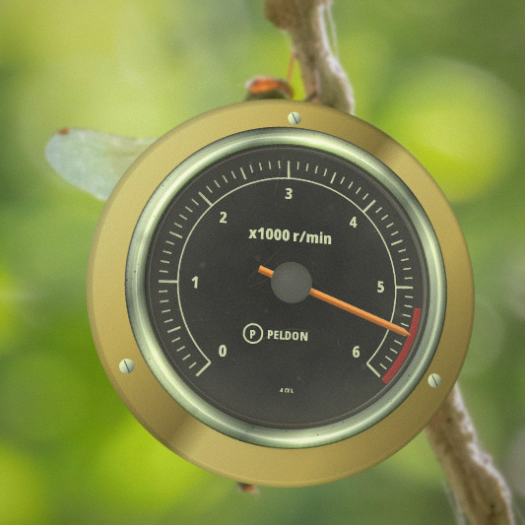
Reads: 5500rpm
